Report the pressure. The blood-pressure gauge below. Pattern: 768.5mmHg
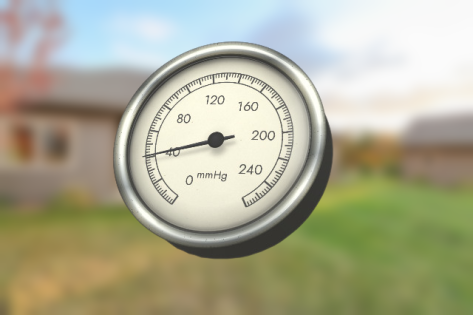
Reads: 40mmHg
